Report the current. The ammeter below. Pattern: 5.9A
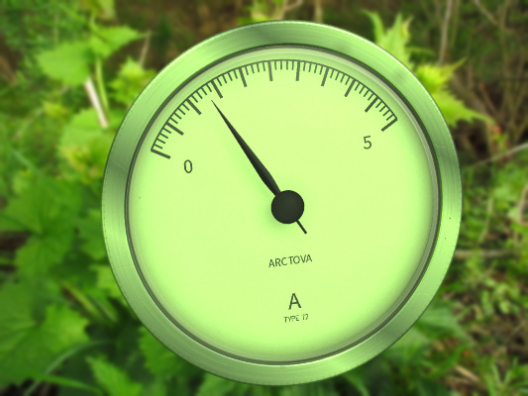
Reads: 1.3A
